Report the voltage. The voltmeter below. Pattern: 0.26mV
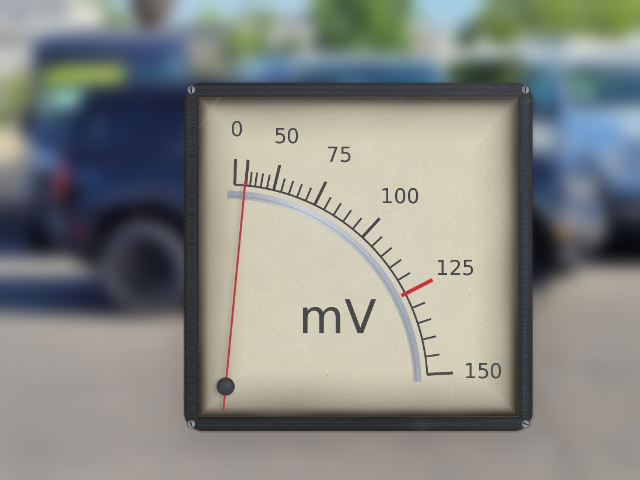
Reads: 25mV
